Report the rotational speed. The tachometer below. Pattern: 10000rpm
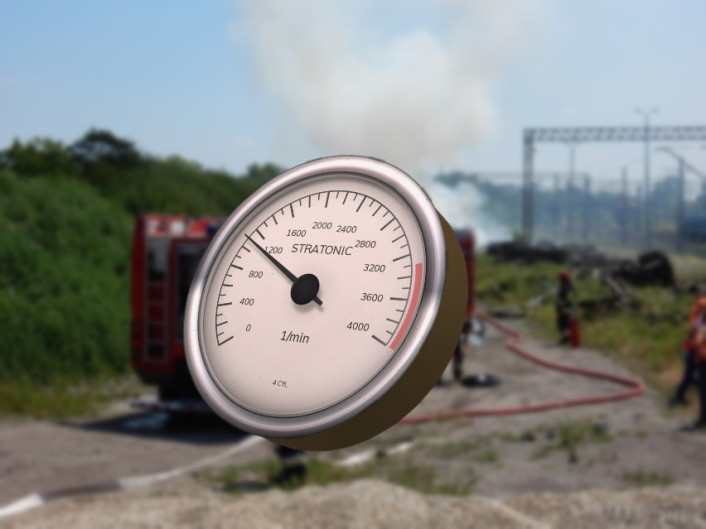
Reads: 1100rpm
